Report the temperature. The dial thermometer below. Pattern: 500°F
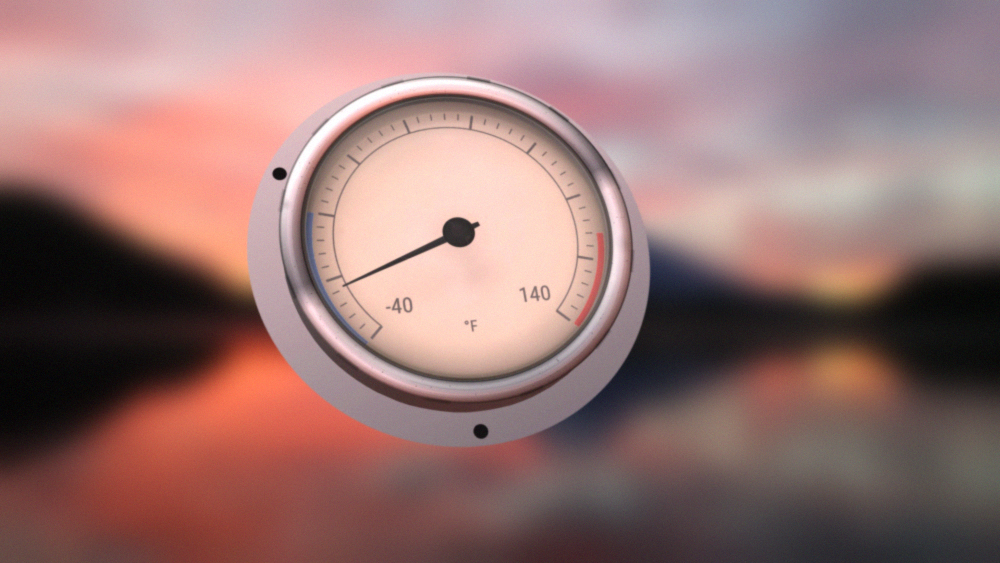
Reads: -24°F
